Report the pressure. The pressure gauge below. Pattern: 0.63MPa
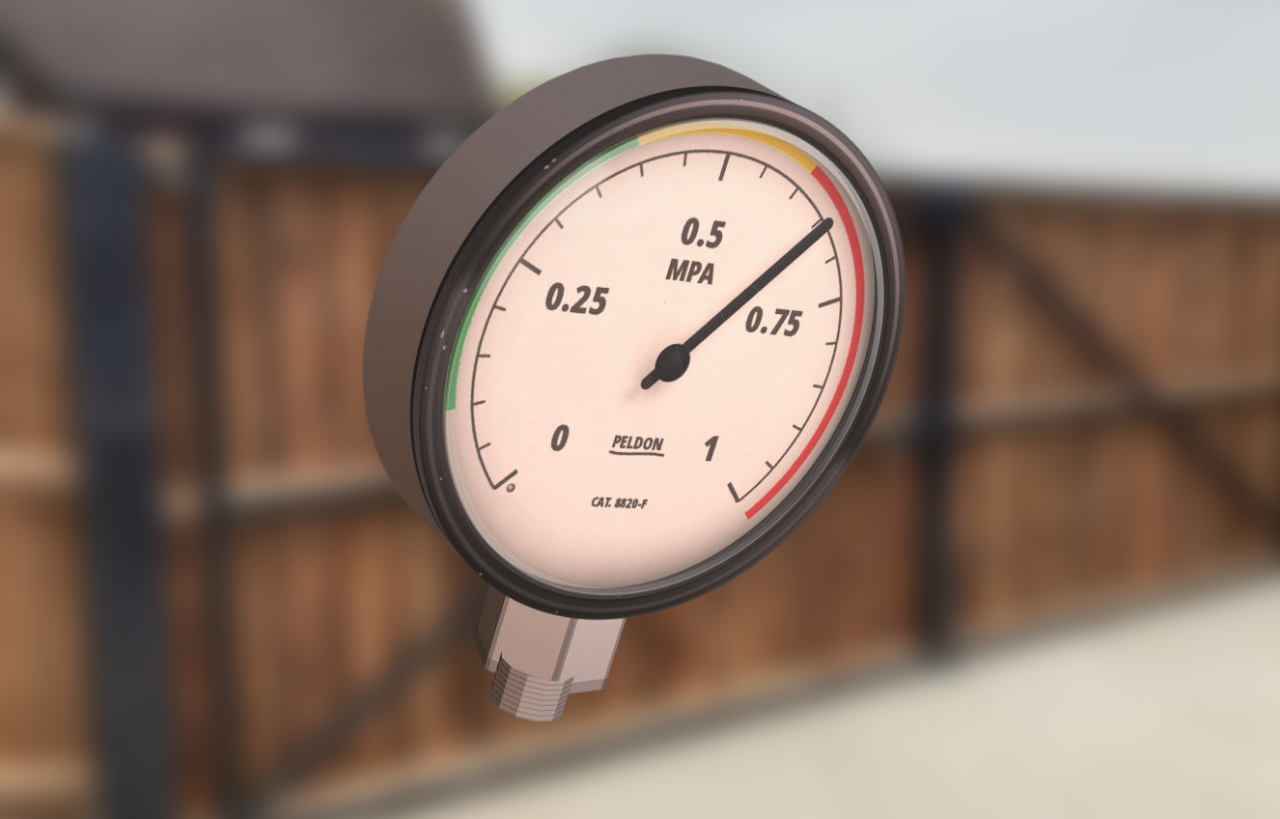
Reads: 0.65MPa
